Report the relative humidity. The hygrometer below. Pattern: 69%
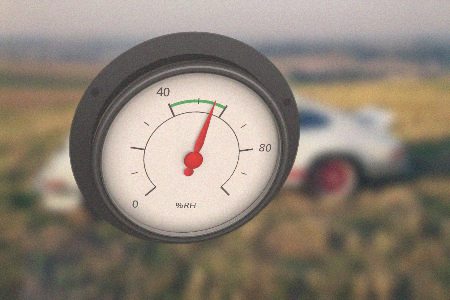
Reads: 55%
